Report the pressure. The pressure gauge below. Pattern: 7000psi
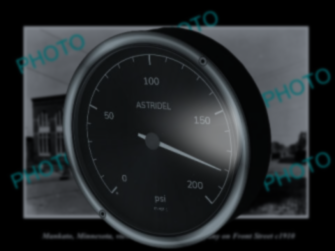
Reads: 180psi
